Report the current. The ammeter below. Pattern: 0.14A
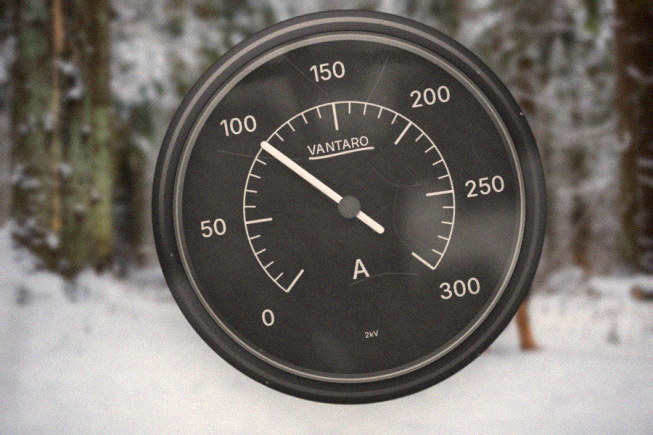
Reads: 100A
